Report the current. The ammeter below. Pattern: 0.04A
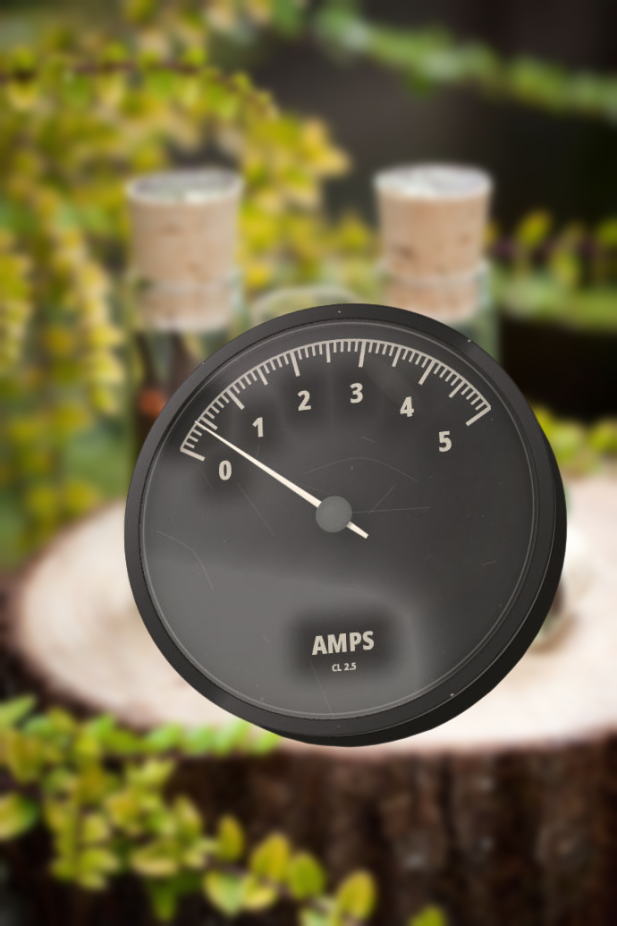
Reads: 0.4A
